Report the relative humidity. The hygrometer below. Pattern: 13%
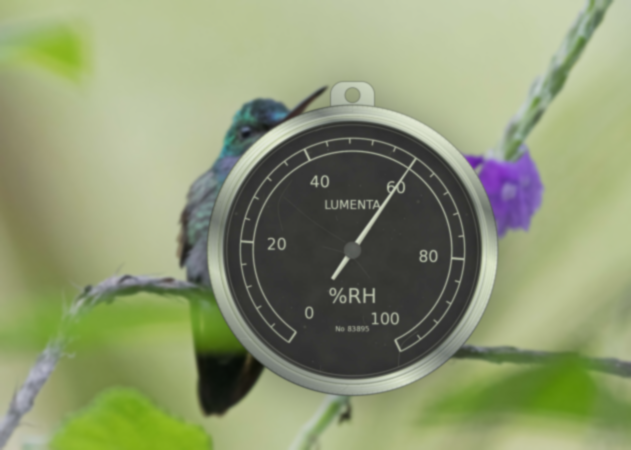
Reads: 60%
